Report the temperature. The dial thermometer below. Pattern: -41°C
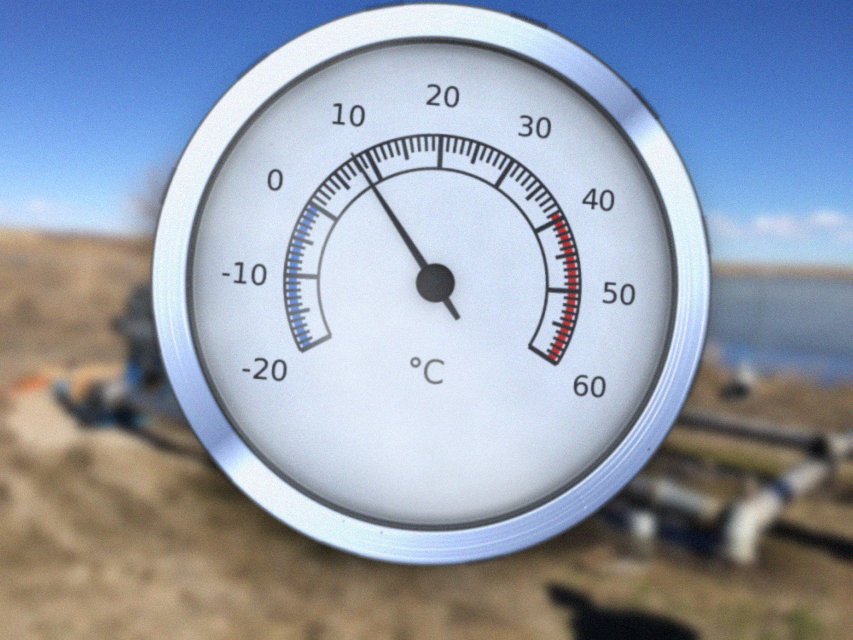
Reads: 8°C
